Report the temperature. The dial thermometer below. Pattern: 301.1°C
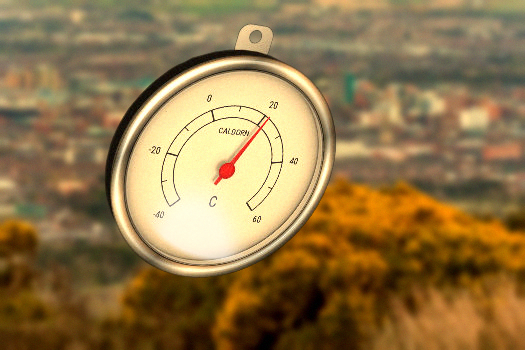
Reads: 20°C
